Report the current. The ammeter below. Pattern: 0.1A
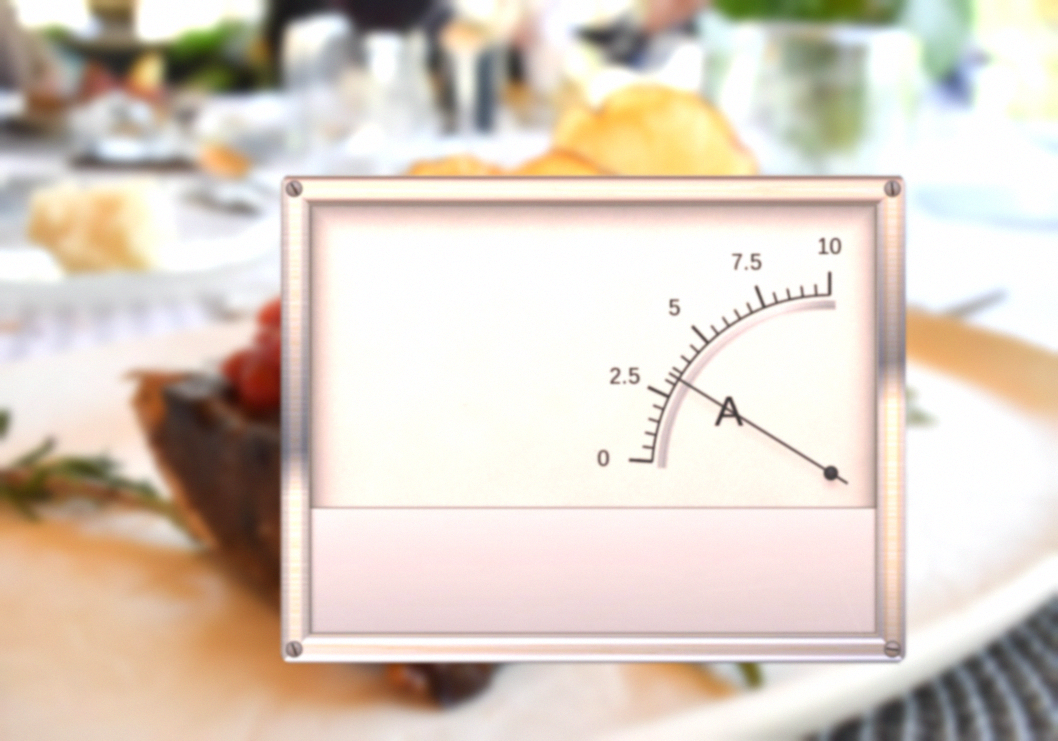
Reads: 3.25A
